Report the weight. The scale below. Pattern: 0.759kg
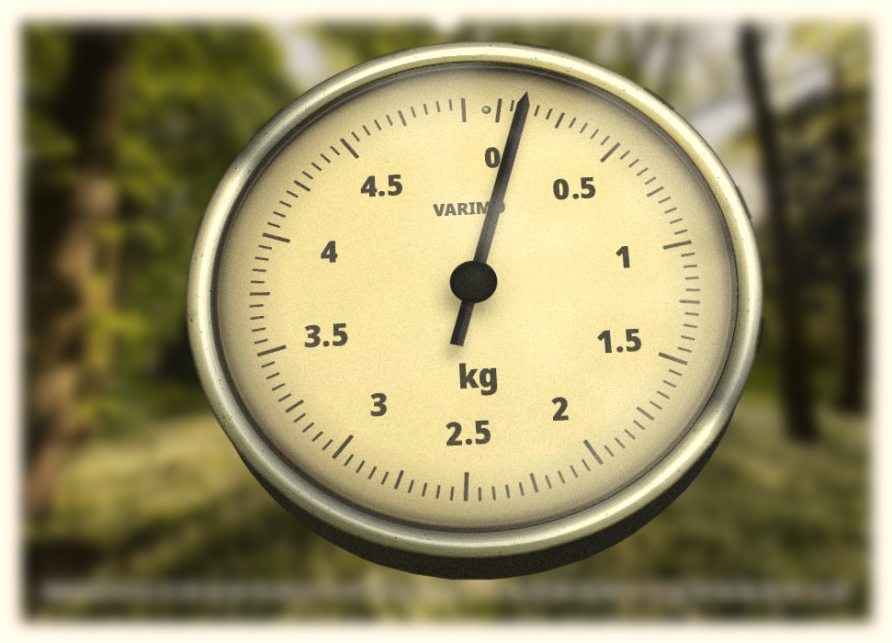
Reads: 0.1kg
